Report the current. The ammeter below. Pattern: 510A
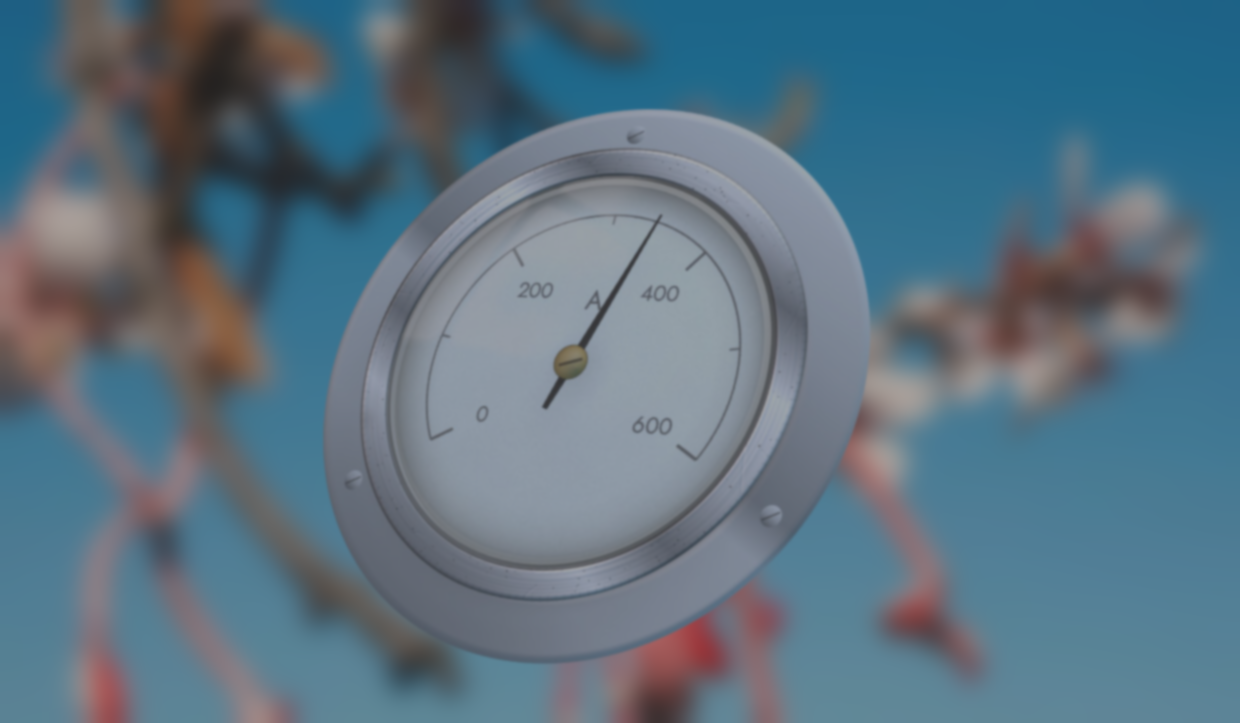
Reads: 350A
